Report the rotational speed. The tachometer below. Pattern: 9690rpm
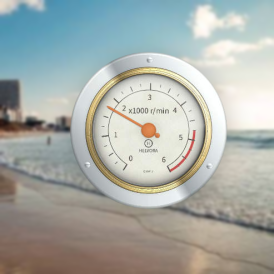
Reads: 1750rpm
